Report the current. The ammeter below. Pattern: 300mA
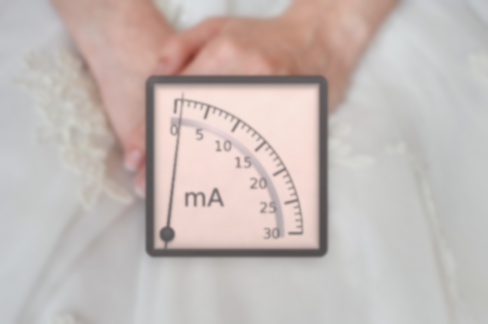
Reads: 1mA
